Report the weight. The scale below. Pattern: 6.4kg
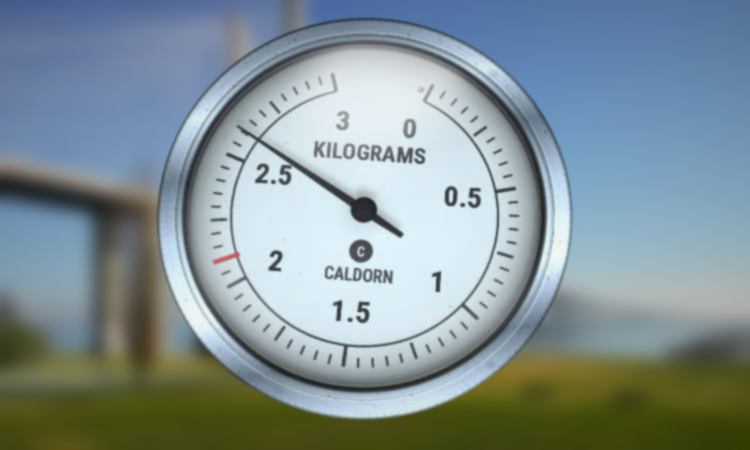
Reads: 2.6kg
